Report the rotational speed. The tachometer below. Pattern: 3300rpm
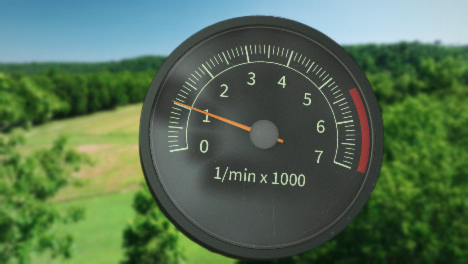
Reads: 1000rpm
